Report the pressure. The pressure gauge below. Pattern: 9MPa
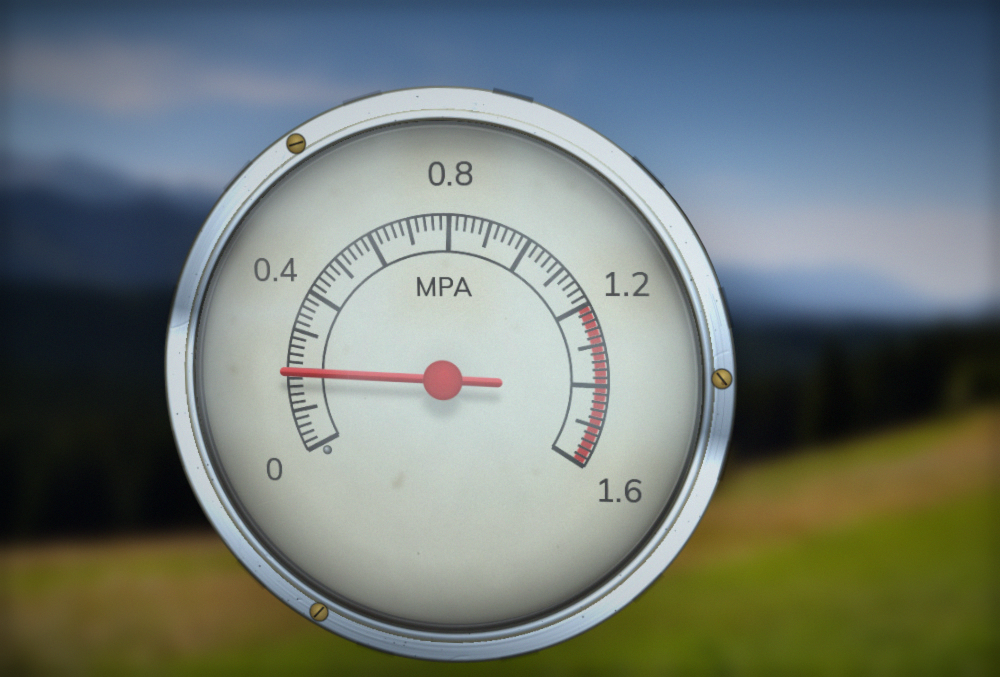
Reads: 0.2MPa
